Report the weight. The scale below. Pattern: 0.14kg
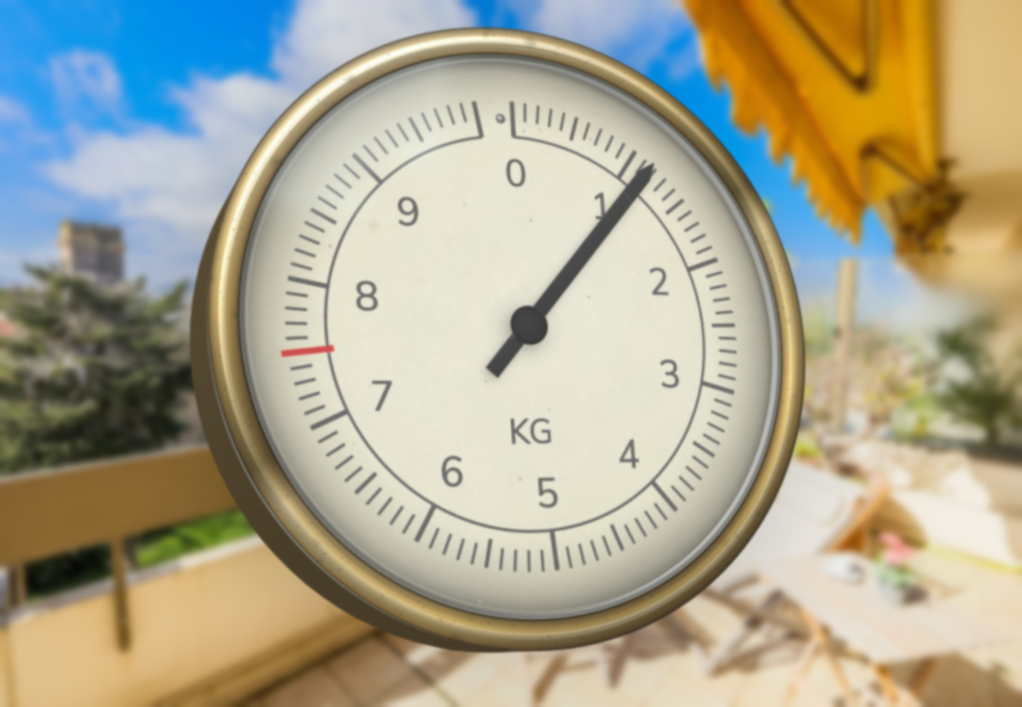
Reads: 1.15kg
